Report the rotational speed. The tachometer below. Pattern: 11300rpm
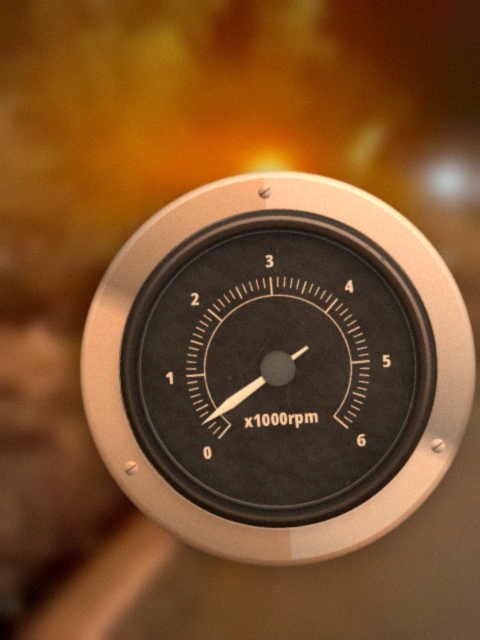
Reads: 300rpm
